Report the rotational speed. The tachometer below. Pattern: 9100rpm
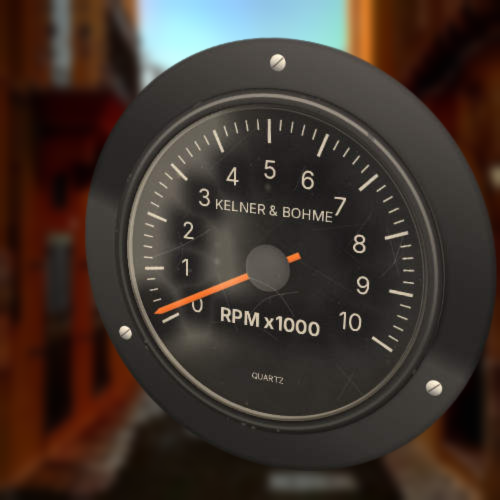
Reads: 200rpm
